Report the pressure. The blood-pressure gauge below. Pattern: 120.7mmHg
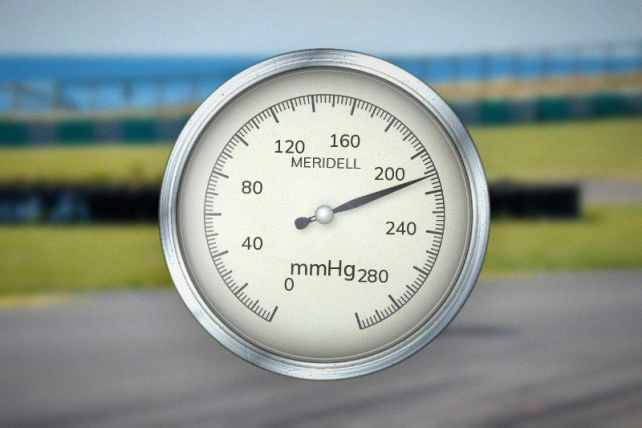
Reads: 212mmHg
